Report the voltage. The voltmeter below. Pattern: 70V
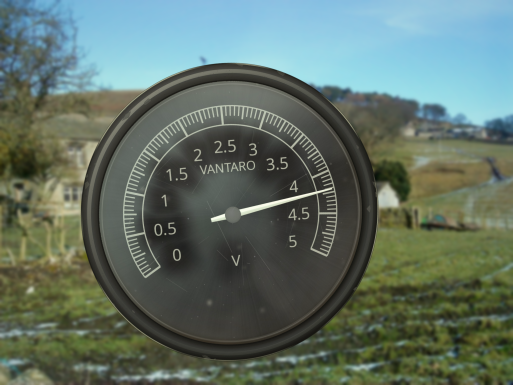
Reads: 4.2V
